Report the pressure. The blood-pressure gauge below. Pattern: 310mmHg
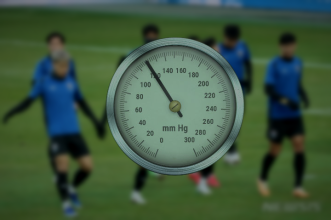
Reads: 120mmHg
